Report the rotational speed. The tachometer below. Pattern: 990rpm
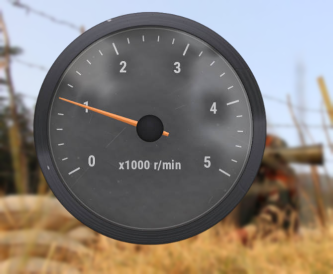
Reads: 1000rpm
